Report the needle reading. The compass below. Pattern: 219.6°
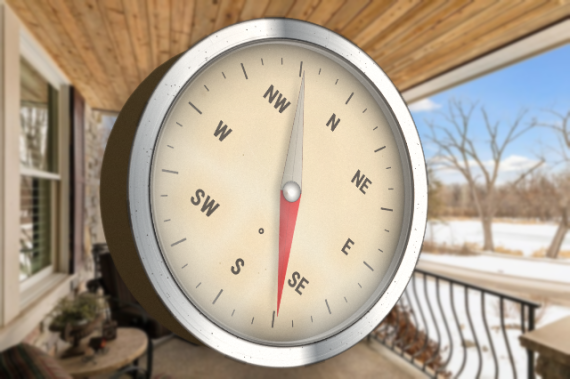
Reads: 150°
